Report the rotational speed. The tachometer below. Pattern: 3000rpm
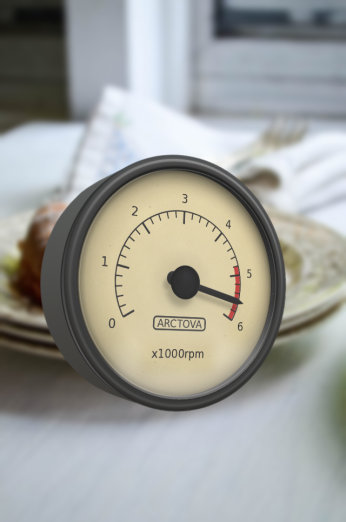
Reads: 5600rpm
